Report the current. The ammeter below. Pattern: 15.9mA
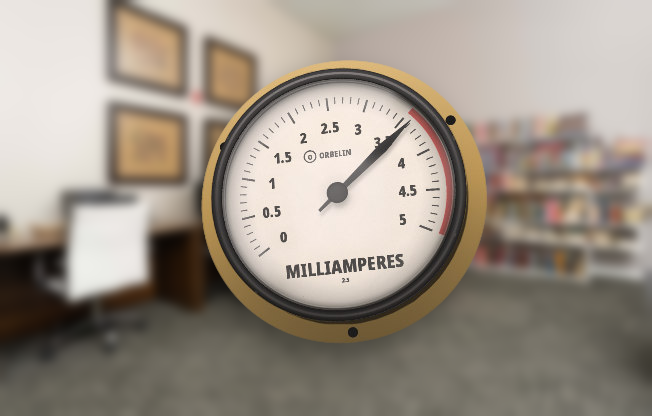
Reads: 3.6mA
